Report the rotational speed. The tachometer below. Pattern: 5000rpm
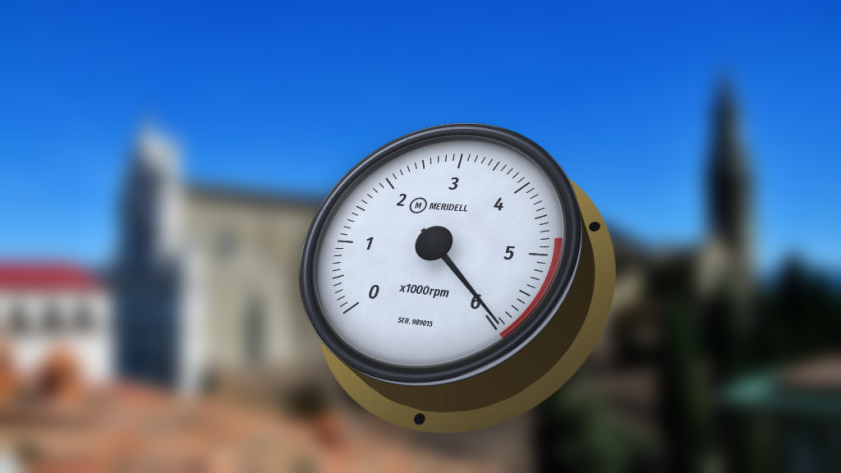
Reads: 5950rpm
